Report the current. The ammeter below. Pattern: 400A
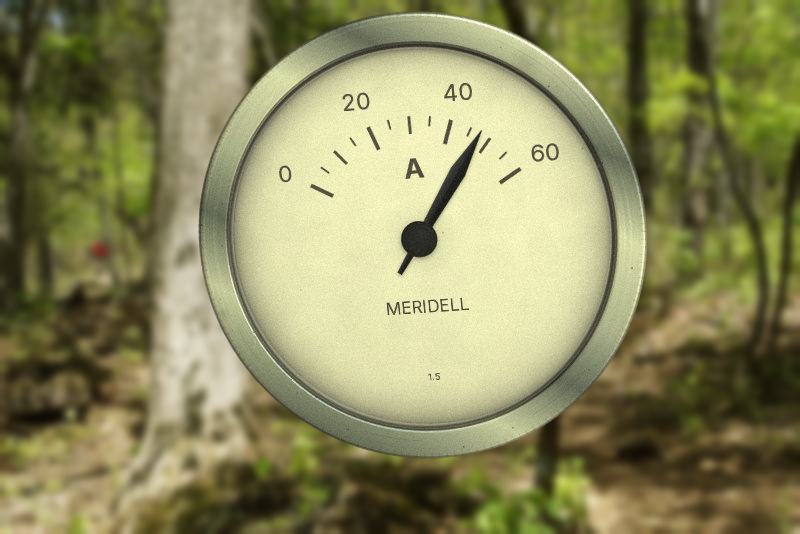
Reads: 47.5A
